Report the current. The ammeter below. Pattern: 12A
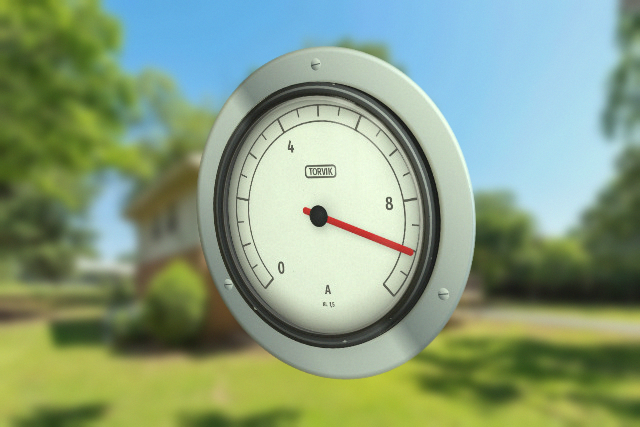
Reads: 9A
